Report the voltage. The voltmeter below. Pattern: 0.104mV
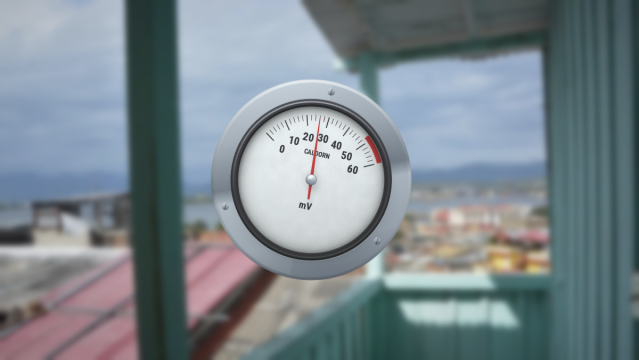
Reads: 26mV
